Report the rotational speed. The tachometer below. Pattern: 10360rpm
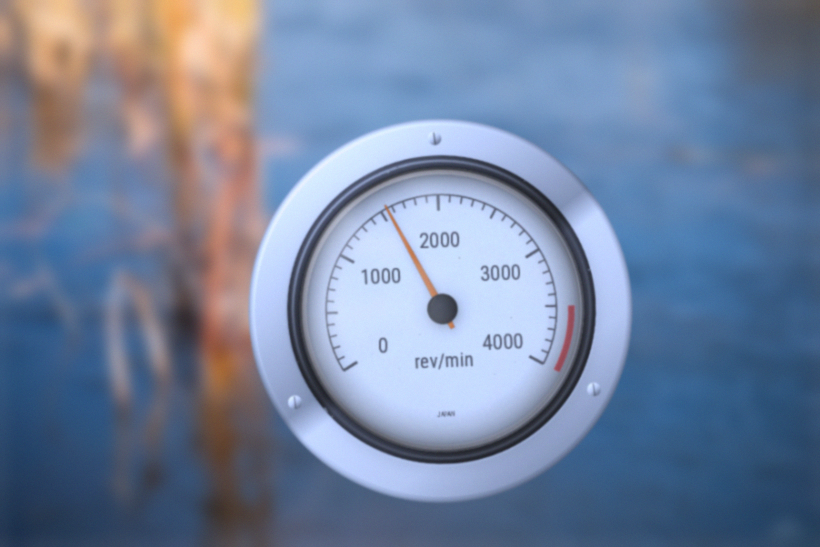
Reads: 1550rpm
